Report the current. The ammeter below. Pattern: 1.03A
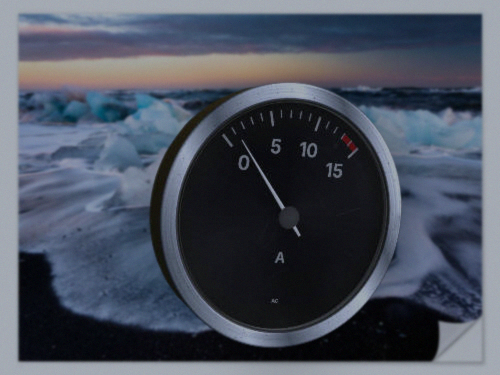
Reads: 1A
